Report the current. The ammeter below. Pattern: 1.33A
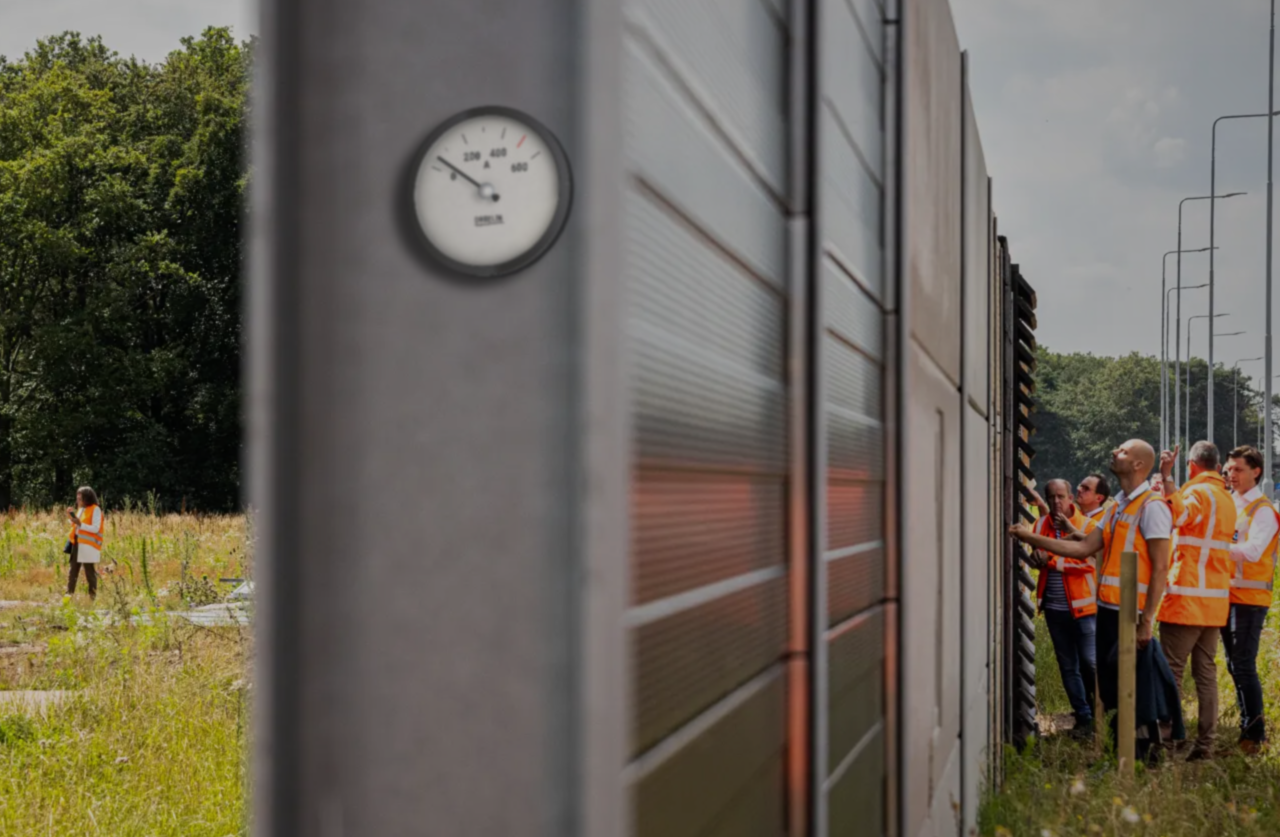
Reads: 50A
